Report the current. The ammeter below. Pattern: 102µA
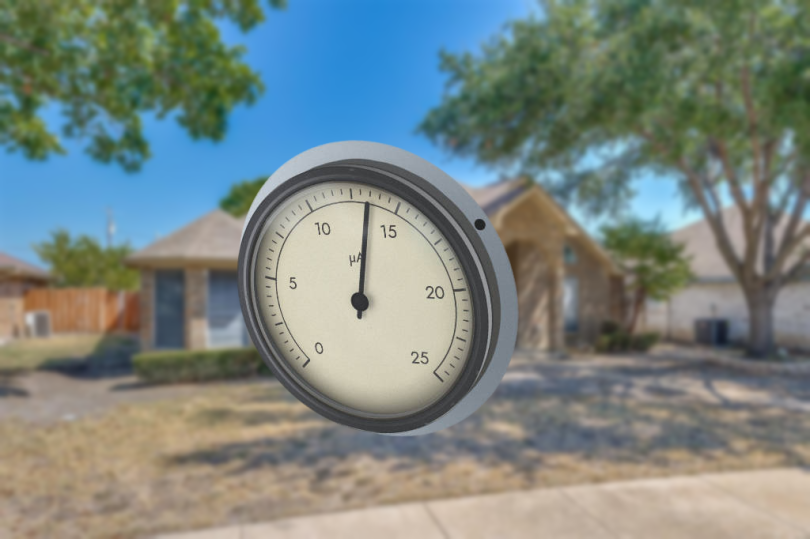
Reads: 13.5µA
